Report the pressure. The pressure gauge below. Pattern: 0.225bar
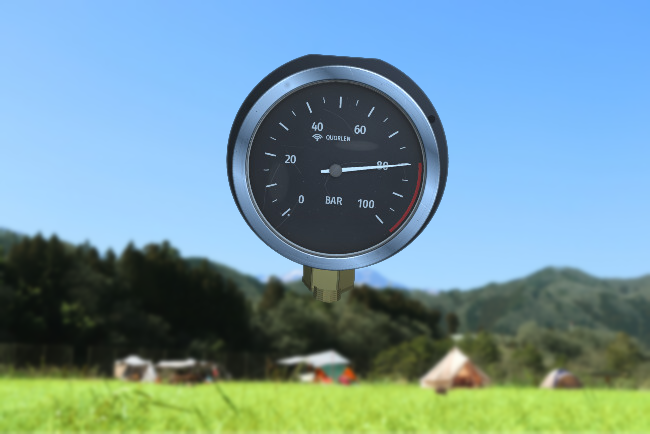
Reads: 80bar
